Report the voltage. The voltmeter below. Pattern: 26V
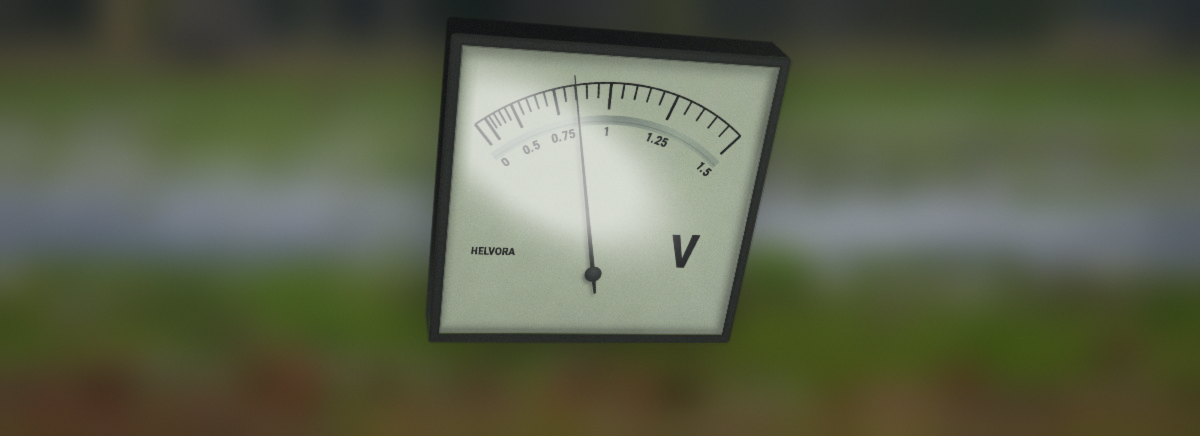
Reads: 0.85V
